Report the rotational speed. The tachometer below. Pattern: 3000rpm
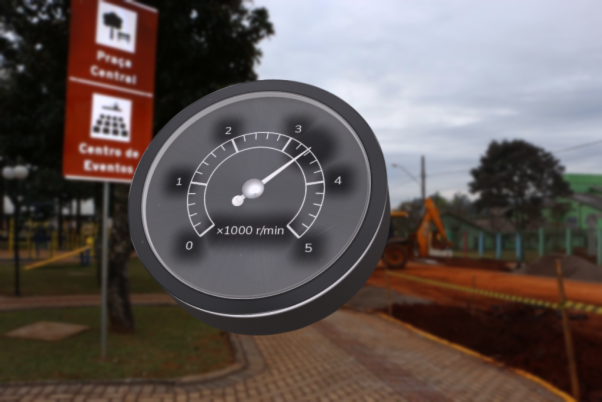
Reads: 3400rpm
